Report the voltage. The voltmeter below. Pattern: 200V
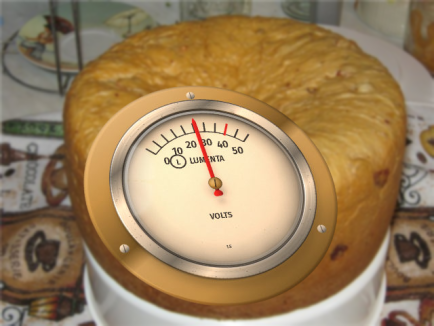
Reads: 25V
